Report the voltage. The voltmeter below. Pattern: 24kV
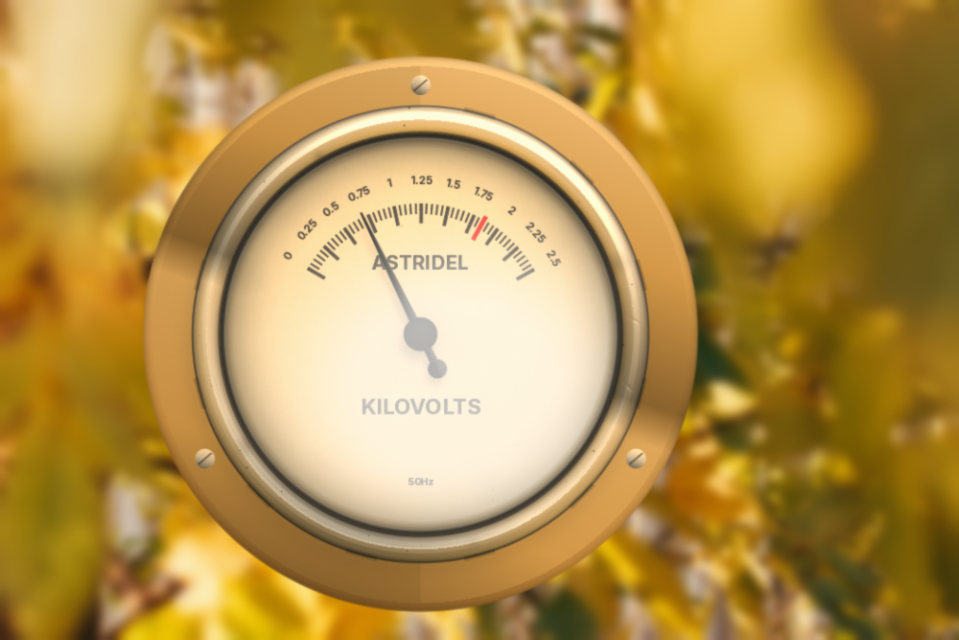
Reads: 0.7kV
